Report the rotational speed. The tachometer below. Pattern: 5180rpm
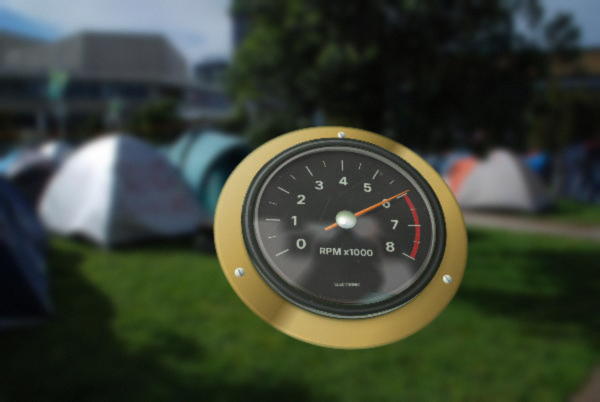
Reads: 6000rpm
